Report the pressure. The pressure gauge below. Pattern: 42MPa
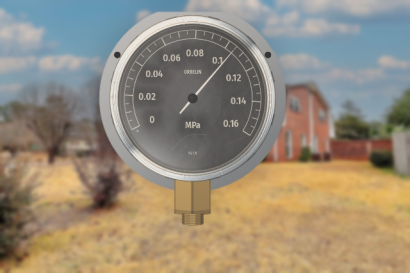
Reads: 0.105MPa
